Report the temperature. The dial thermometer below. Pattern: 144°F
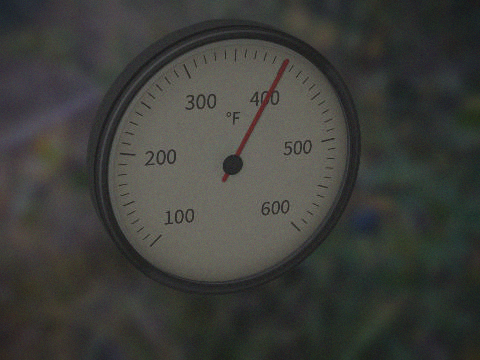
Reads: 400°F
